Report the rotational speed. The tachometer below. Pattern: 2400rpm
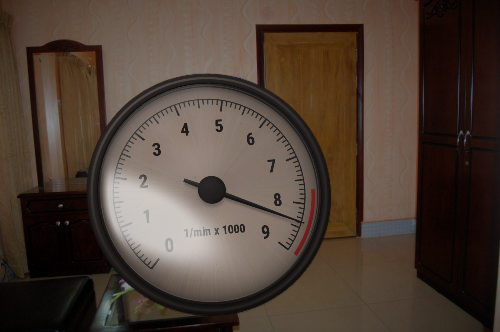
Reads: 8400rpm
